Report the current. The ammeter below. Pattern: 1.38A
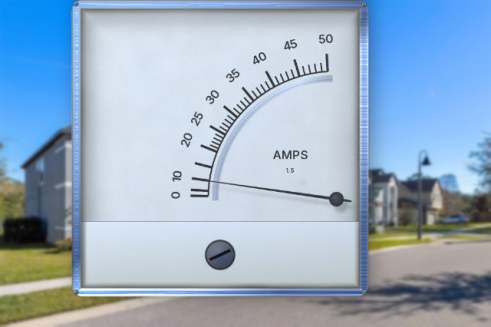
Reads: 10A
